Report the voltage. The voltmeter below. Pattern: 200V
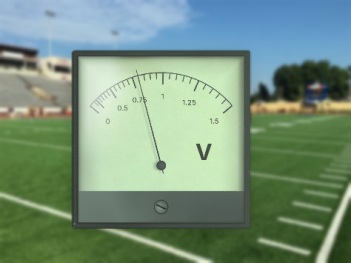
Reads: 0.8V
